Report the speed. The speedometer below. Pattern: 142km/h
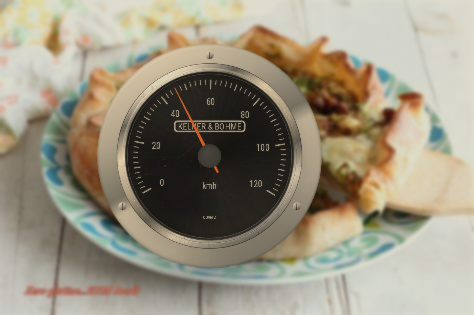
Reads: 46km/h
